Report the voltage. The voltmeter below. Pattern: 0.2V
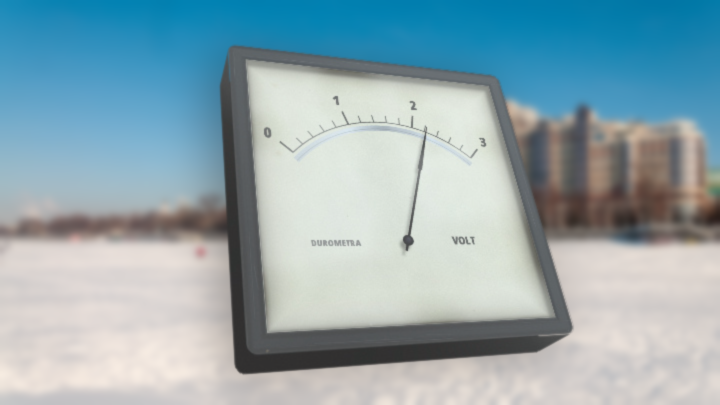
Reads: 2.2V
